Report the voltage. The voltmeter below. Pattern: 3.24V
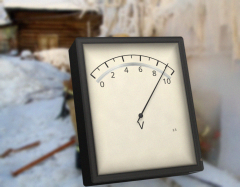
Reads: 9V
